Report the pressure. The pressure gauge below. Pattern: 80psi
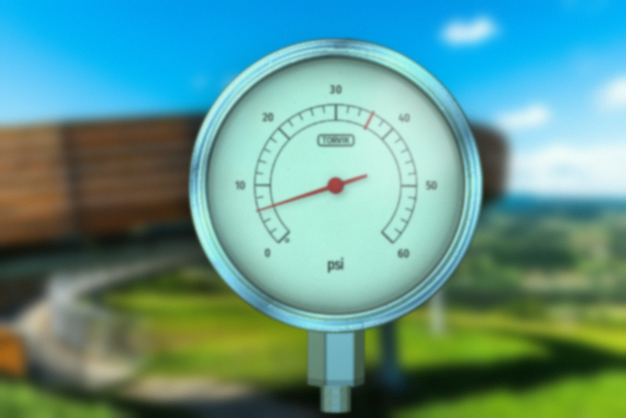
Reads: 6psi
